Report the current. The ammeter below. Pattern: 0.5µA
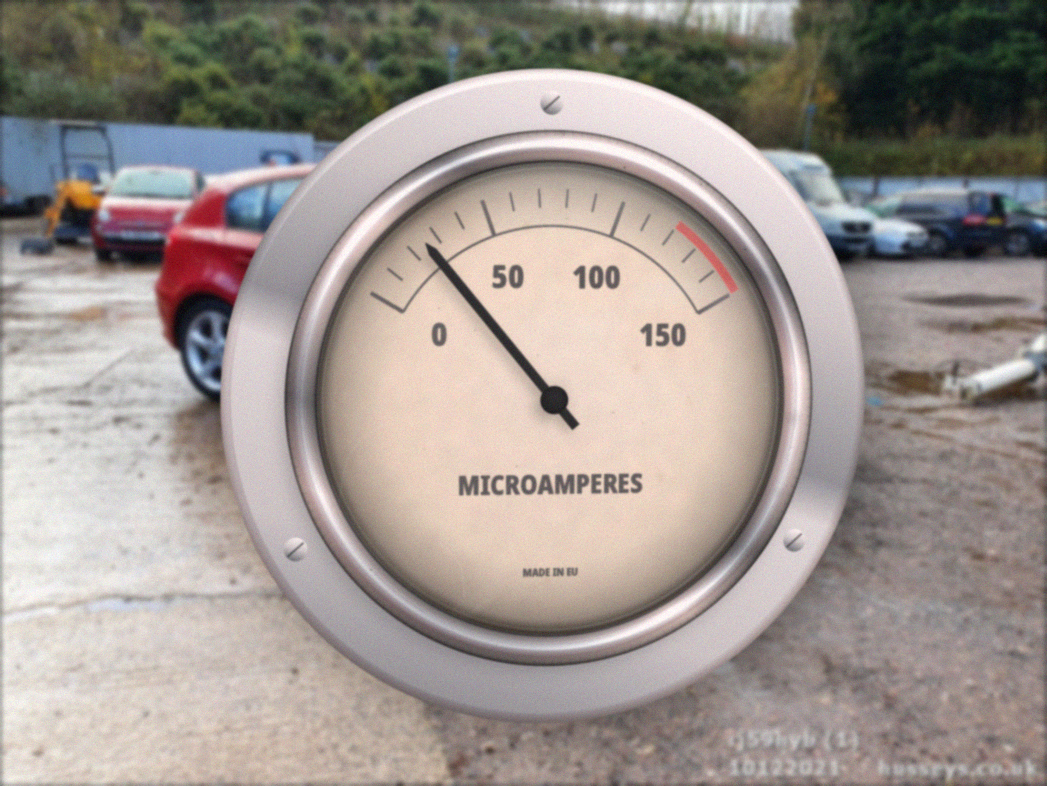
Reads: 25µA
